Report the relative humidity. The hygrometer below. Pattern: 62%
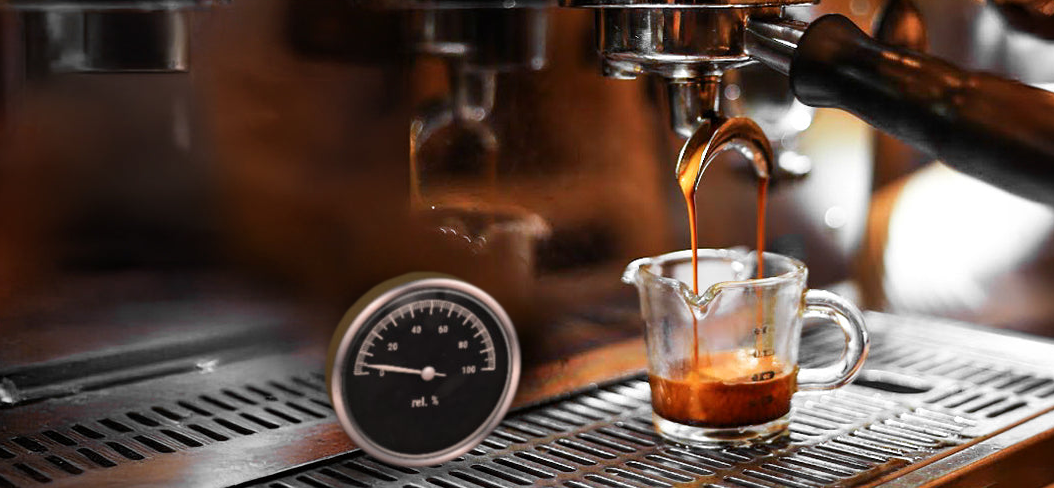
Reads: 5%
